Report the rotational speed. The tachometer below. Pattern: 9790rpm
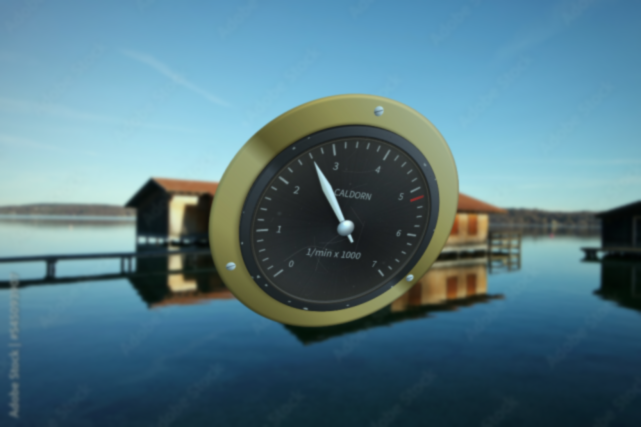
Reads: 2600rpm
